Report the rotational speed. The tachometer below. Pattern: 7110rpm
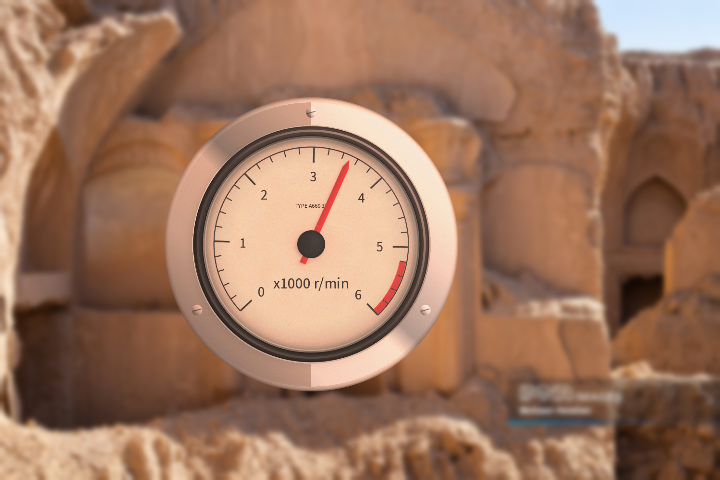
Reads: 3500rpm
